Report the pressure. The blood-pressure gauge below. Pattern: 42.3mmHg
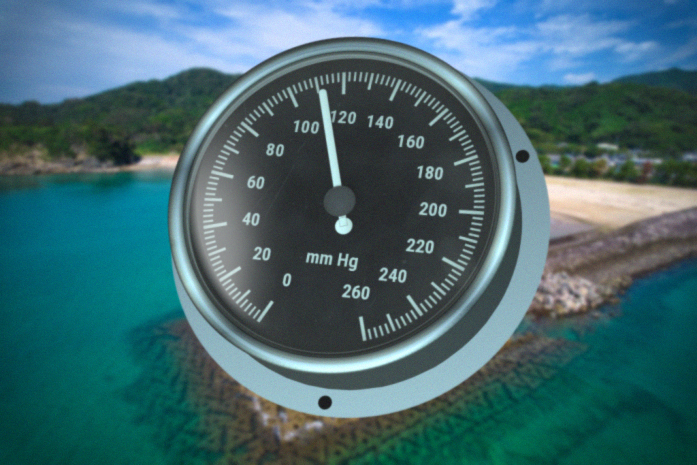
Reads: 112mmHg
